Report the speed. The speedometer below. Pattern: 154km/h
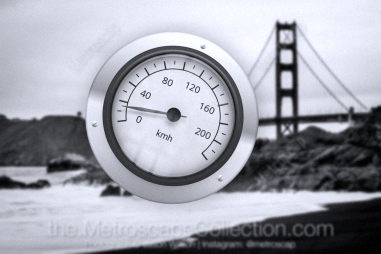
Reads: 15km/h
